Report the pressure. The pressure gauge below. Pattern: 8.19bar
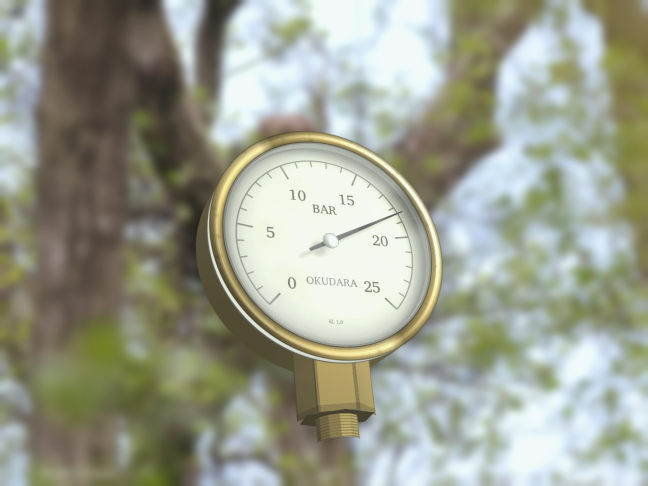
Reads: 18.5bar
